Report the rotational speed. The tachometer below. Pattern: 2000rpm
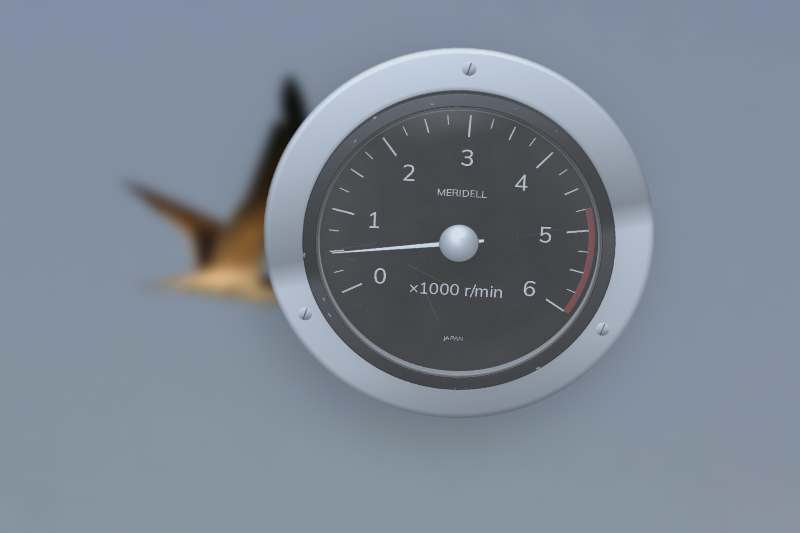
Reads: 500rpm
